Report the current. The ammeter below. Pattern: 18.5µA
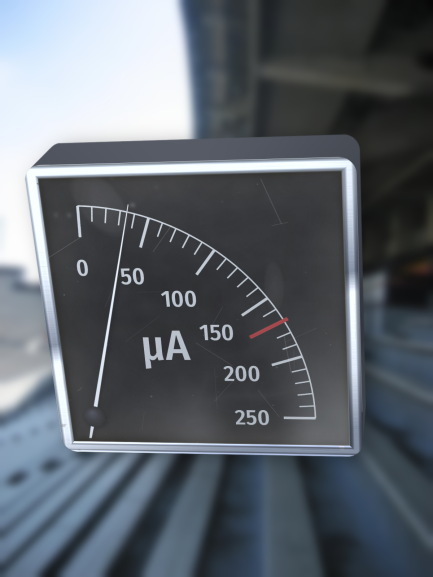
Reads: 35µA
